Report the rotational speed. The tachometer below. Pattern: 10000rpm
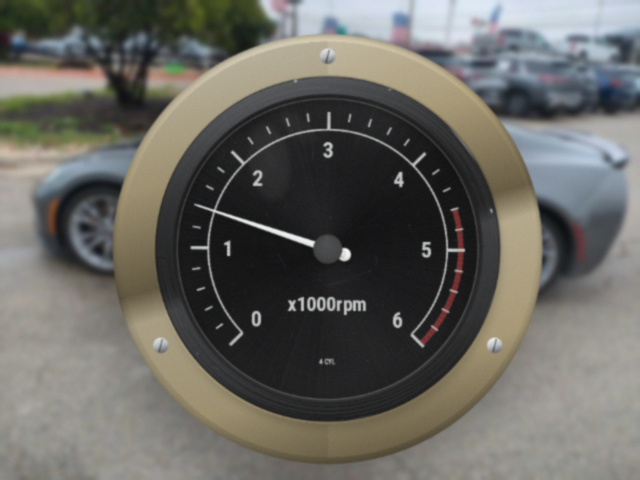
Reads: 1400rpm
